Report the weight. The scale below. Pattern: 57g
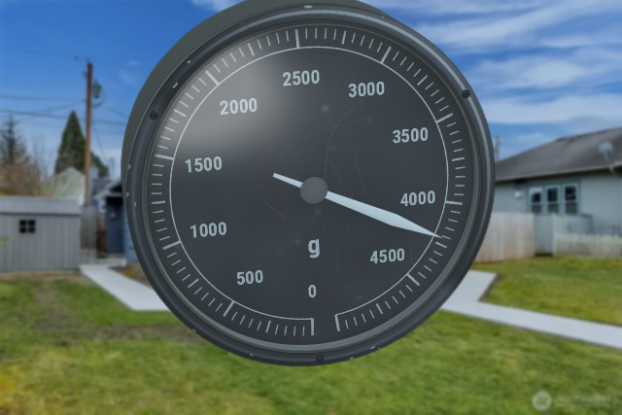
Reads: 4200g
